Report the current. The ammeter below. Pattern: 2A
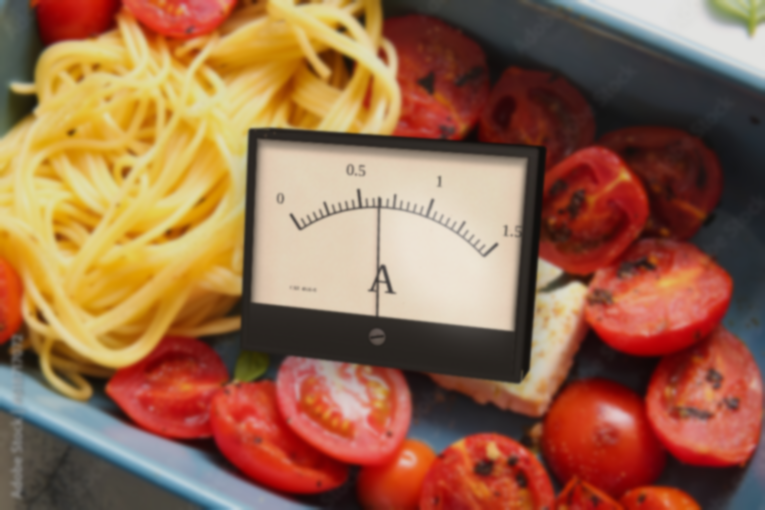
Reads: 0.65A
